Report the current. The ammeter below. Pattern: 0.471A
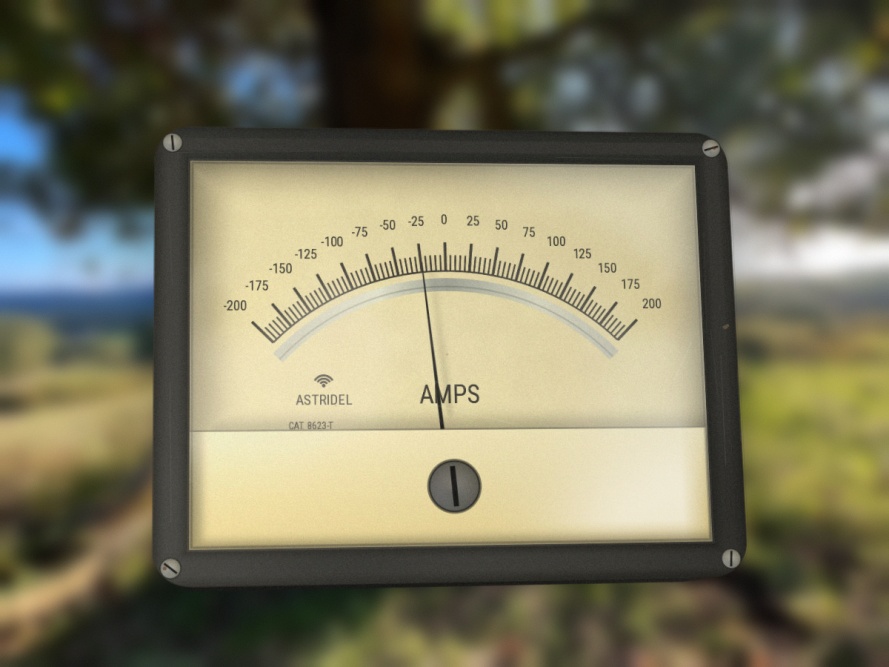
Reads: -25A
